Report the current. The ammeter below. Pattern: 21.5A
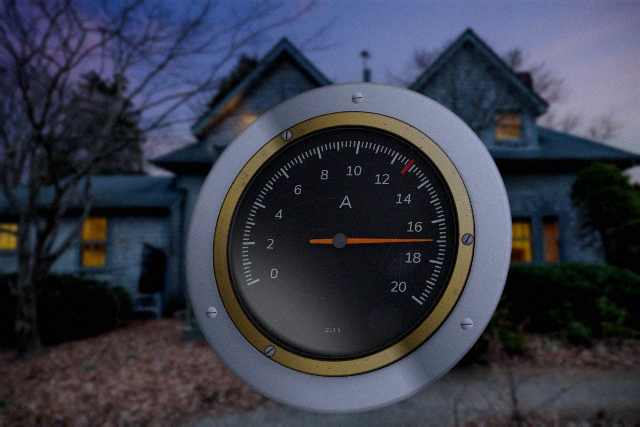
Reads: 17A
